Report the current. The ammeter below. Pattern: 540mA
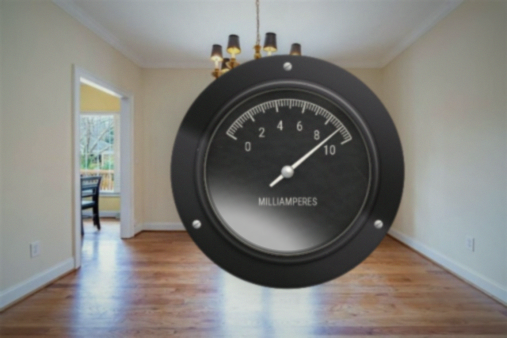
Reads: 9mA
